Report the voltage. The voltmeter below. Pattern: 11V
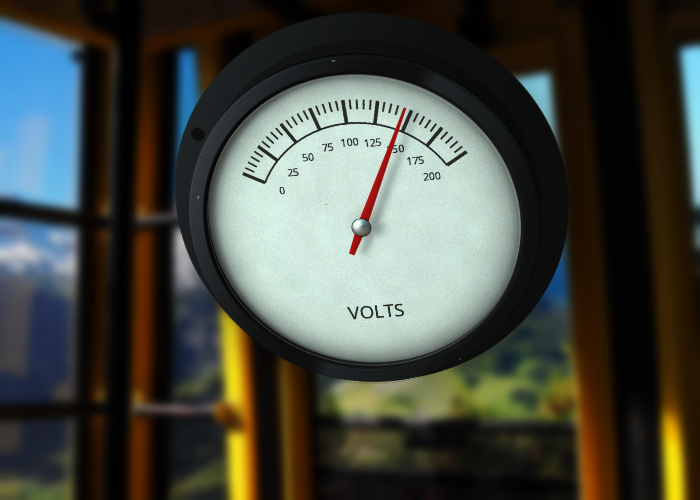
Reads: 145V
